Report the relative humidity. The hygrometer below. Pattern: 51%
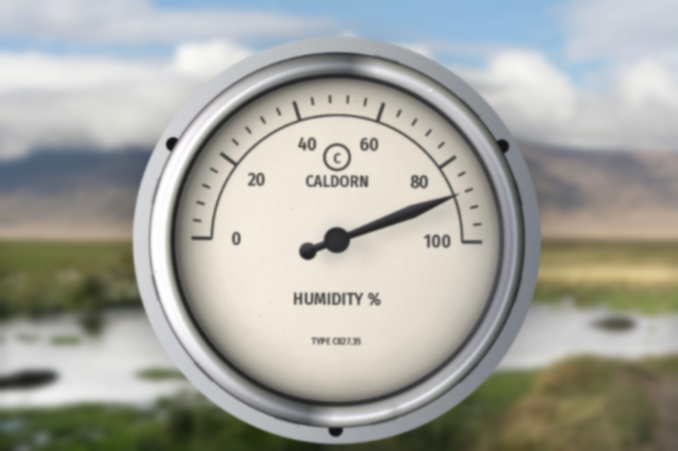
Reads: 88%
